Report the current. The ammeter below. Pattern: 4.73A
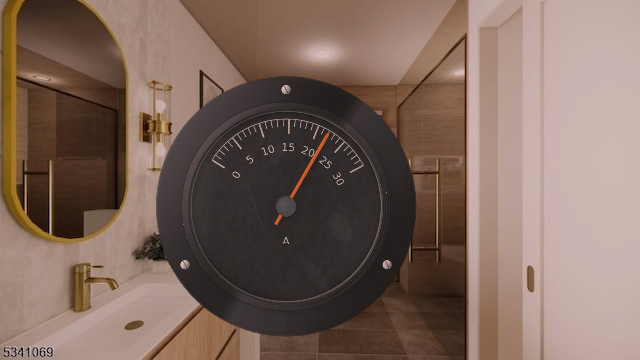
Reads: 22A
